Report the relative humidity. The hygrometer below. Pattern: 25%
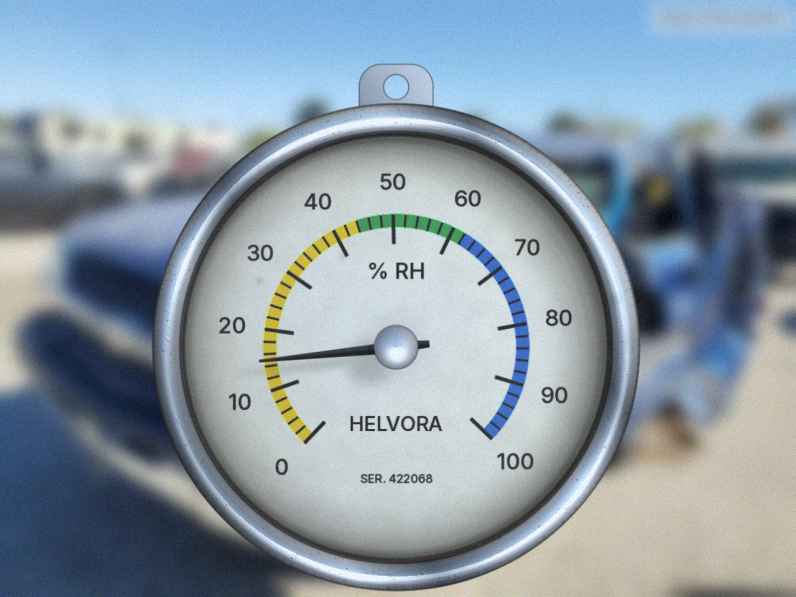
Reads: 15%
